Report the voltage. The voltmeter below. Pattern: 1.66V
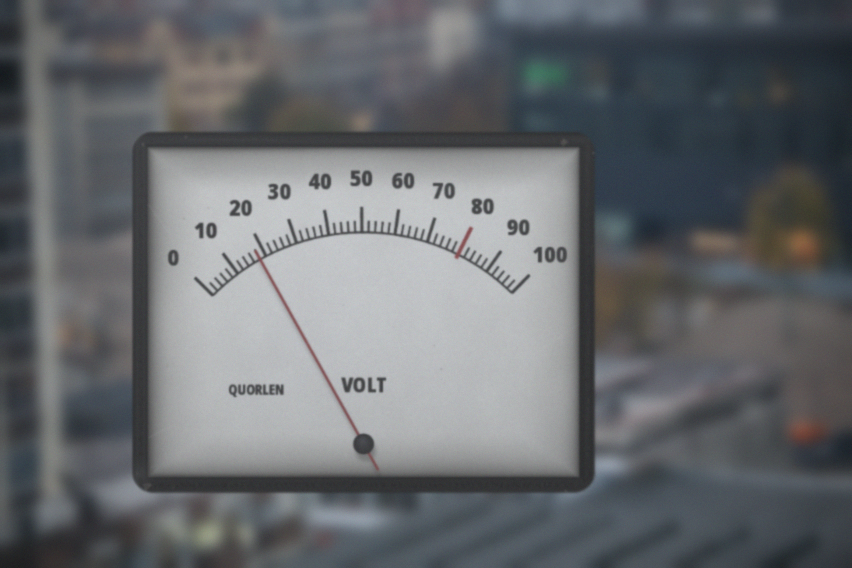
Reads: 18V
